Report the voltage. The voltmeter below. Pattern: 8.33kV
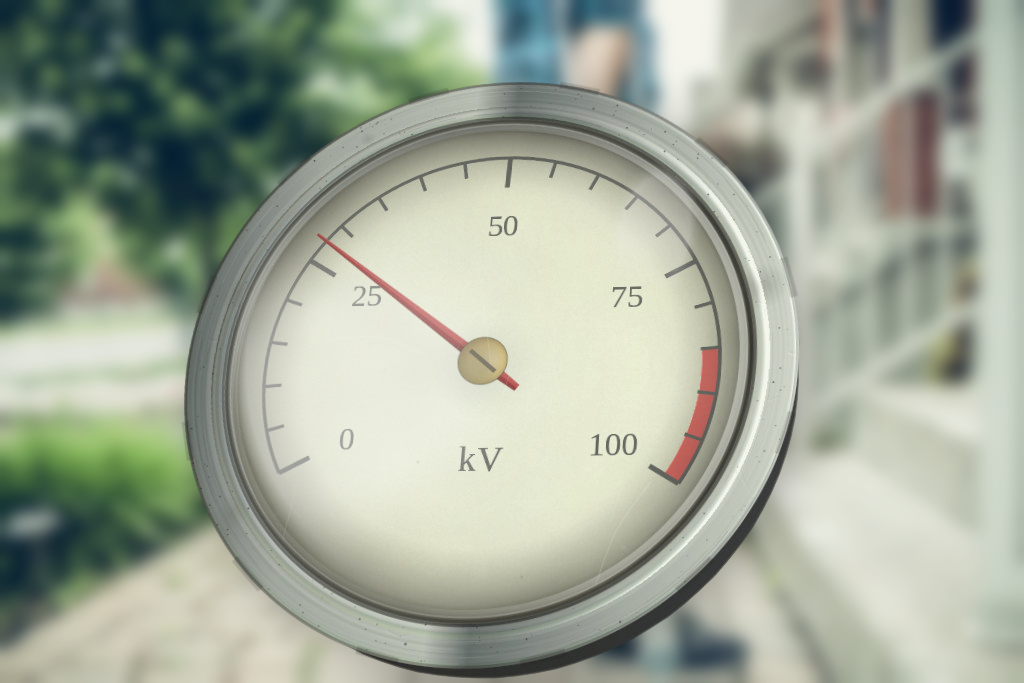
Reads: 27.5kV
